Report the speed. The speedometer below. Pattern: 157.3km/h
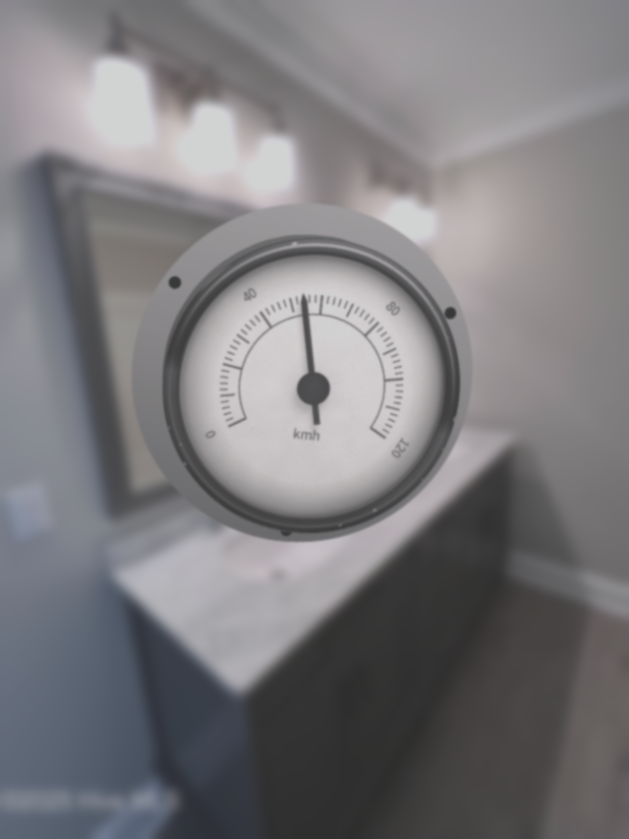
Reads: 54km/h
